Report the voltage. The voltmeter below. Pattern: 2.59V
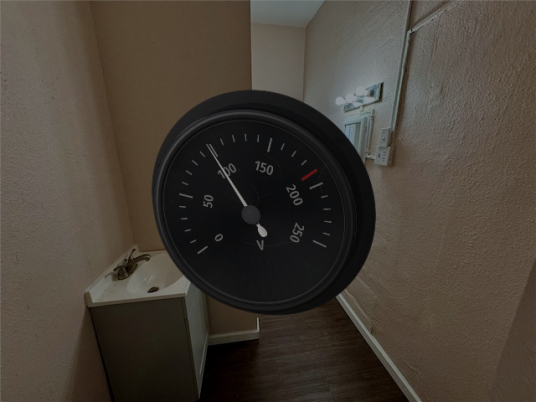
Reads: 100V
